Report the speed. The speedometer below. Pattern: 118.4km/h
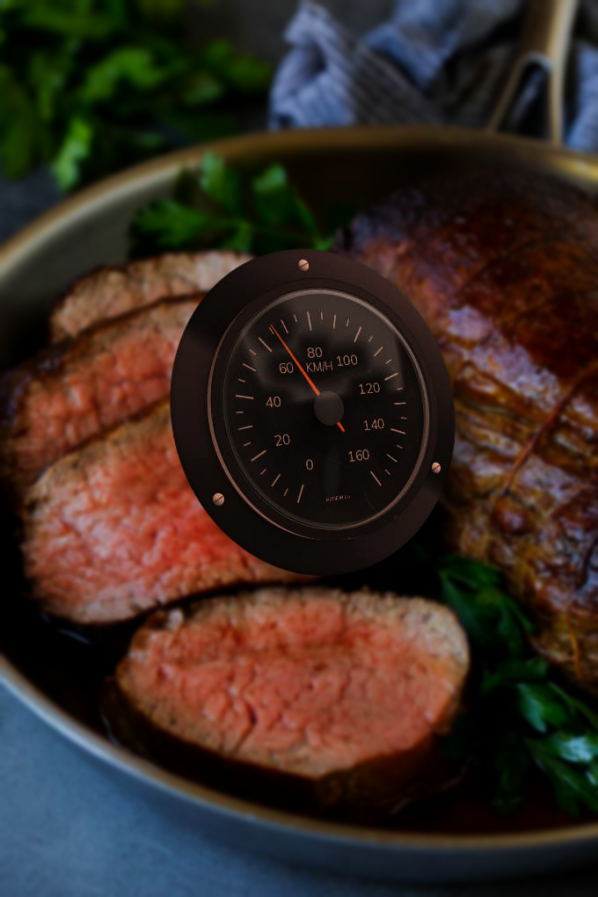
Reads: 65km/h
